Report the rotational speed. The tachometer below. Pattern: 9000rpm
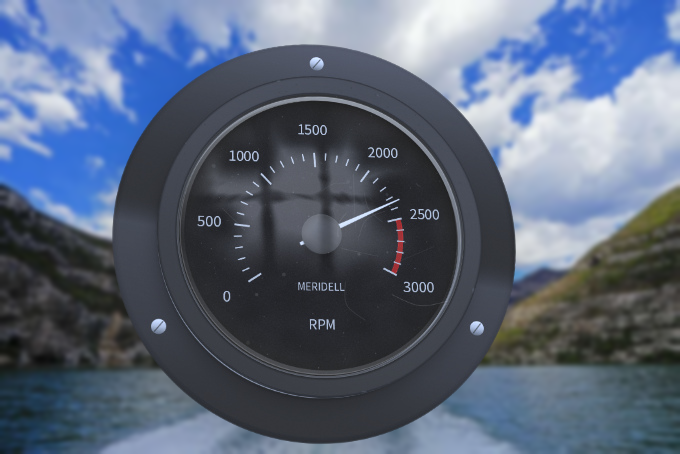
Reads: 2350rpm
